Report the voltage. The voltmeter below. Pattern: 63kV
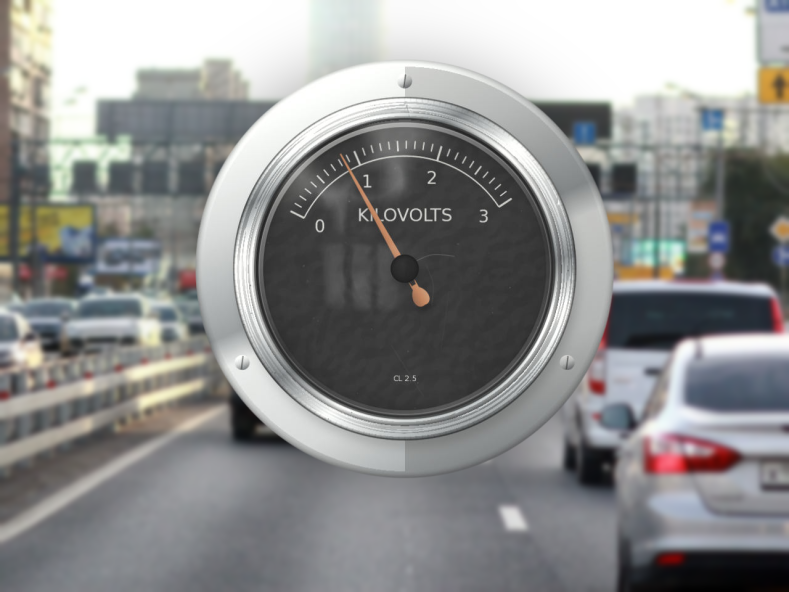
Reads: 0.85kV
